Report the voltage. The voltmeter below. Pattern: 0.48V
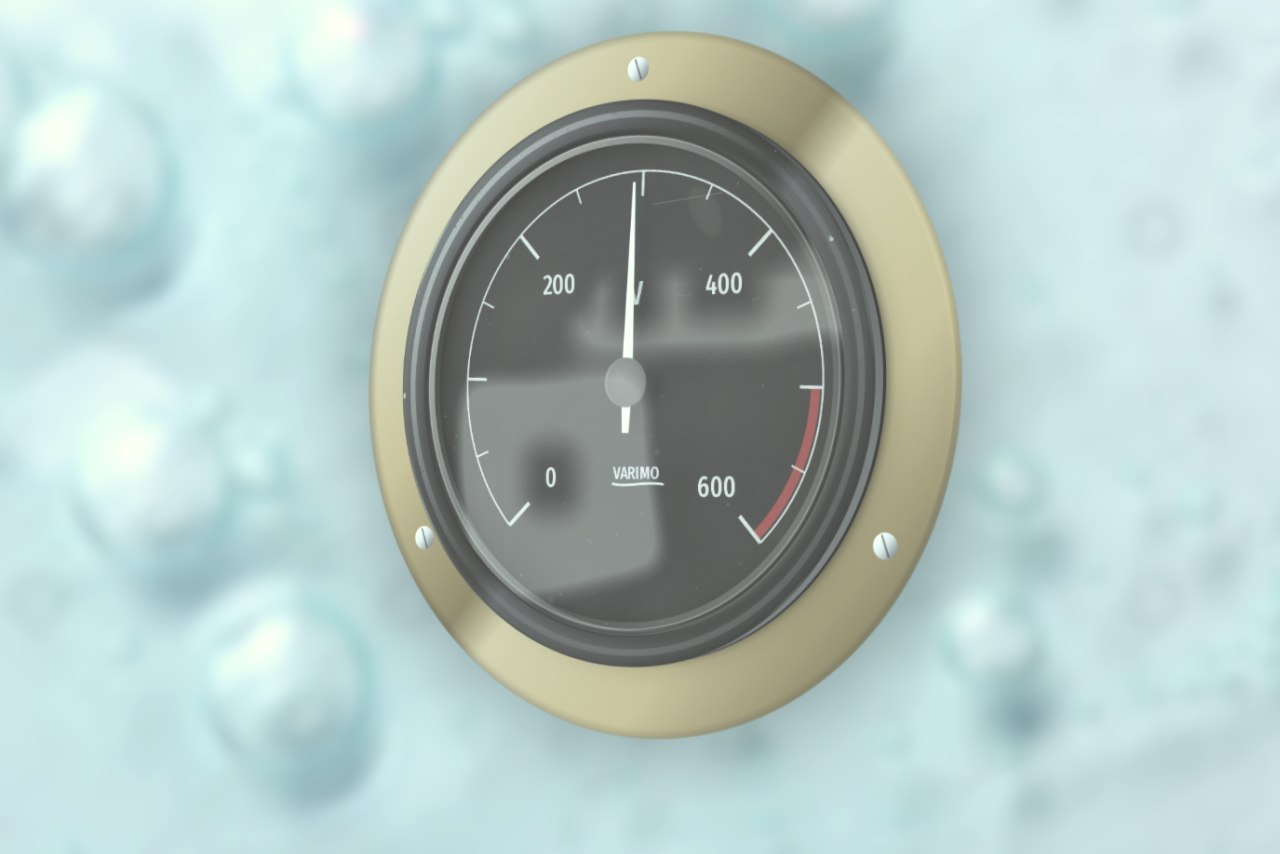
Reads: 300V
